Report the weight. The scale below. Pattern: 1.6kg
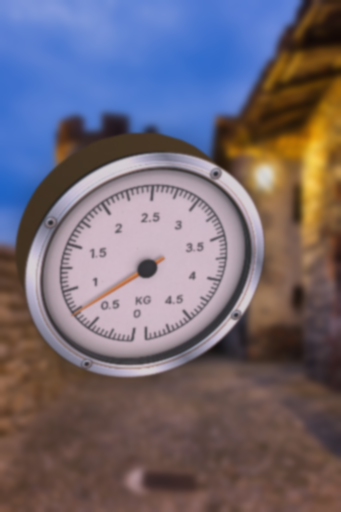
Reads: 0.75kg
